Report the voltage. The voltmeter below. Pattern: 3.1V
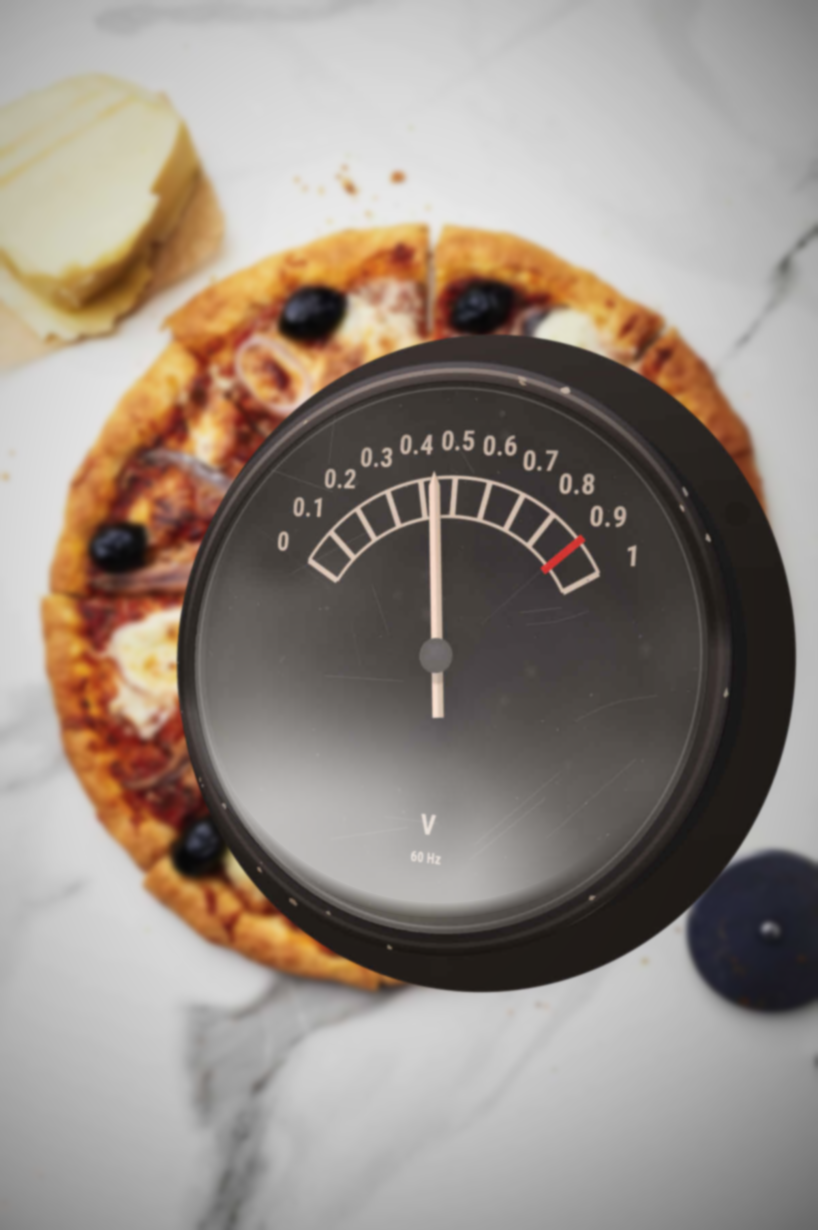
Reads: 0.45V
